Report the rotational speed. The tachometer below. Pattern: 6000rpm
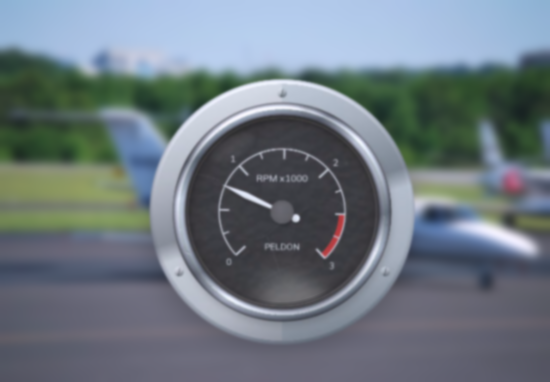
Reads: 750rpm
